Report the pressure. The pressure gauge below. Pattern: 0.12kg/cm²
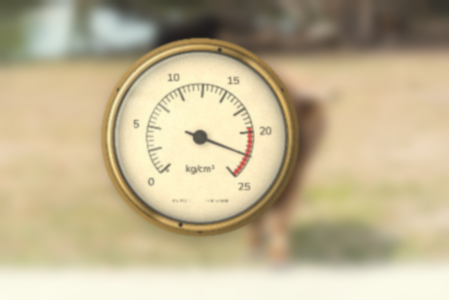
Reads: 22.5kg/cm²
